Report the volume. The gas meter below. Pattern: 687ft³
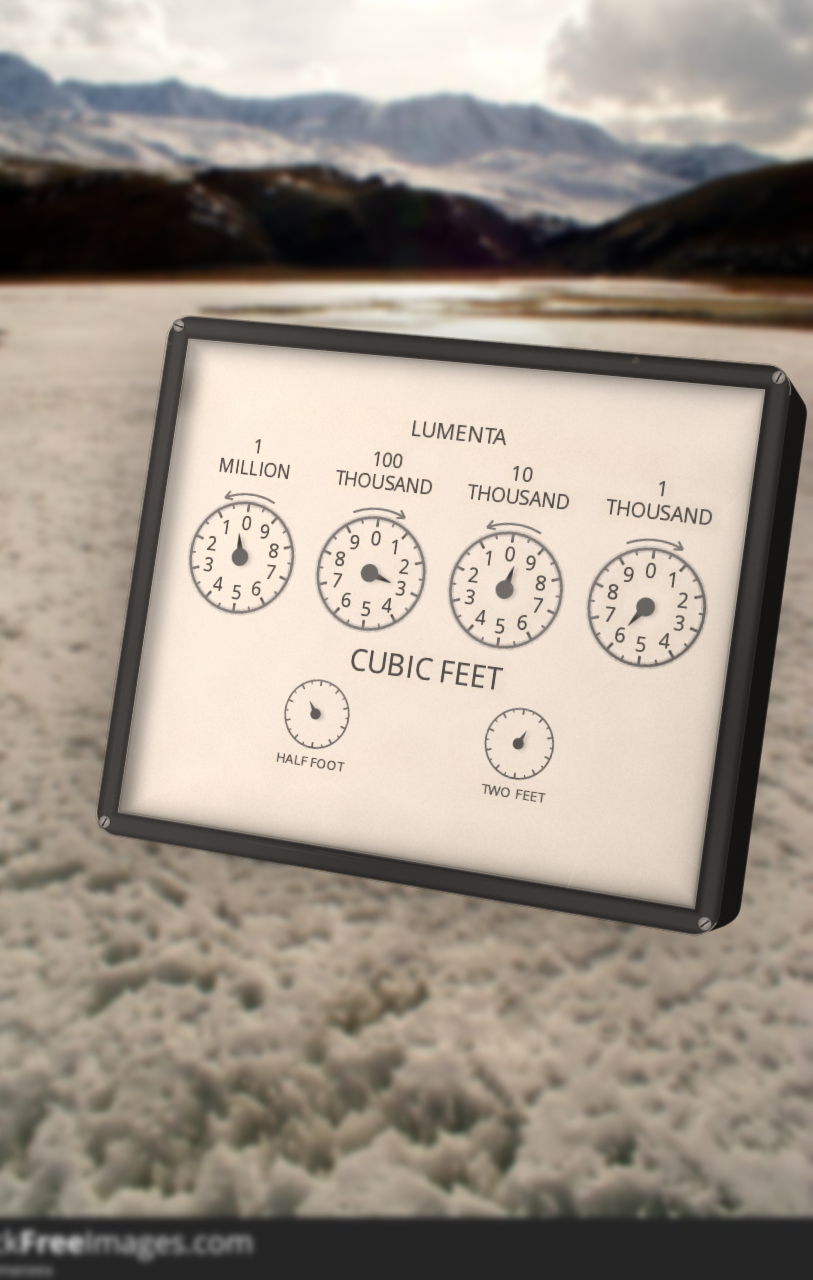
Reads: 29600ft³
